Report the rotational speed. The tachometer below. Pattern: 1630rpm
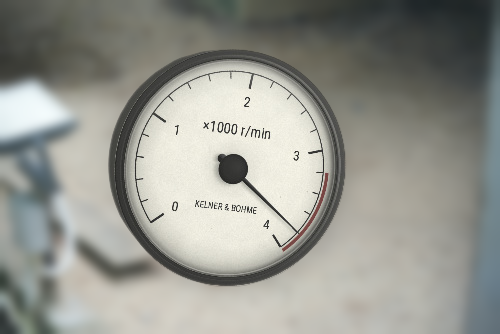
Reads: 3800rpm
